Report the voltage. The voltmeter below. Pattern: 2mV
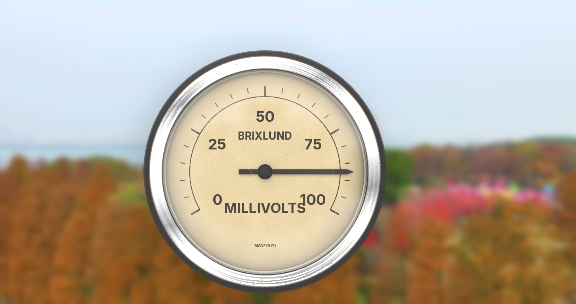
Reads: 87.5mV
